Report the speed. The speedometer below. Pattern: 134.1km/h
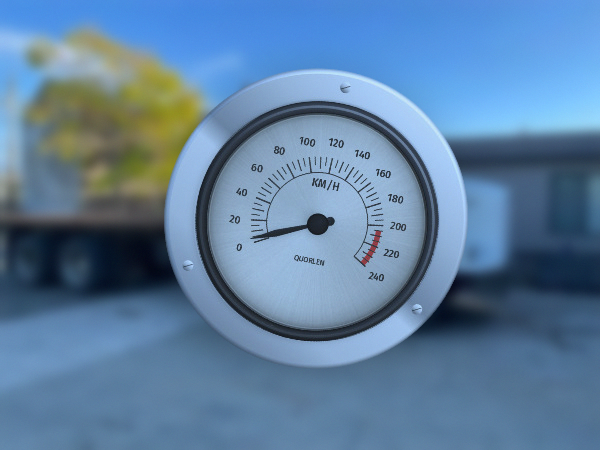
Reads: 5km/h
